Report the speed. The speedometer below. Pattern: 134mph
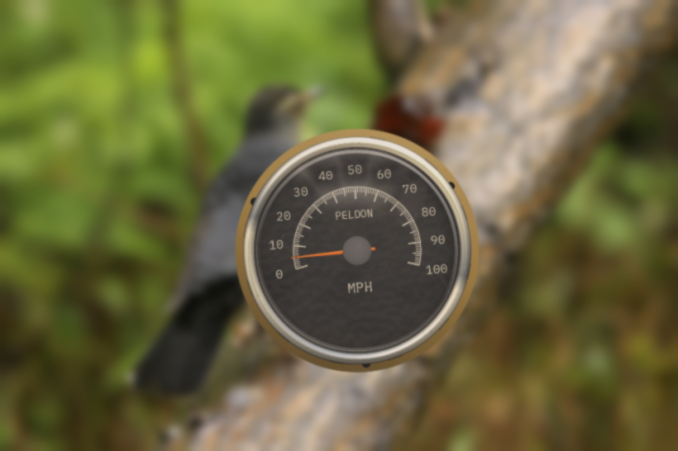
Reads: 5mph
